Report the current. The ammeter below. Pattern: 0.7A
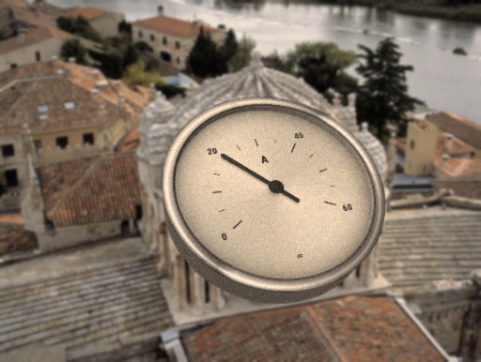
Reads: 20A
